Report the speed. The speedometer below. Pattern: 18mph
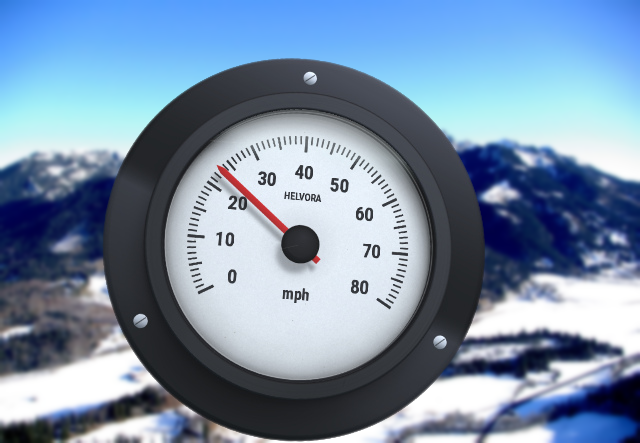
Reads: 23mph
